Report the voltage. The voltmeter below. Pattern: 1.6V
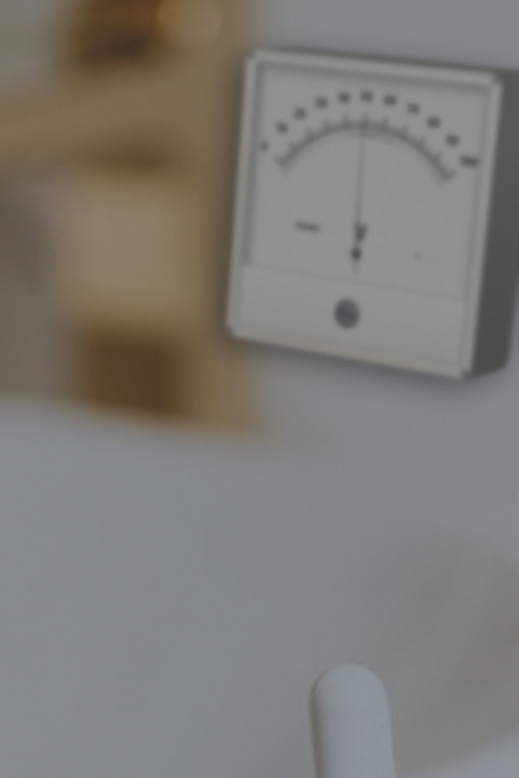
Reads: 50V
